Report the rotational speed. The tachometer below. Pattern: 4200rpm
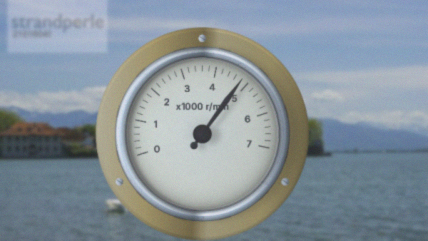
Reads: 4800rpm
